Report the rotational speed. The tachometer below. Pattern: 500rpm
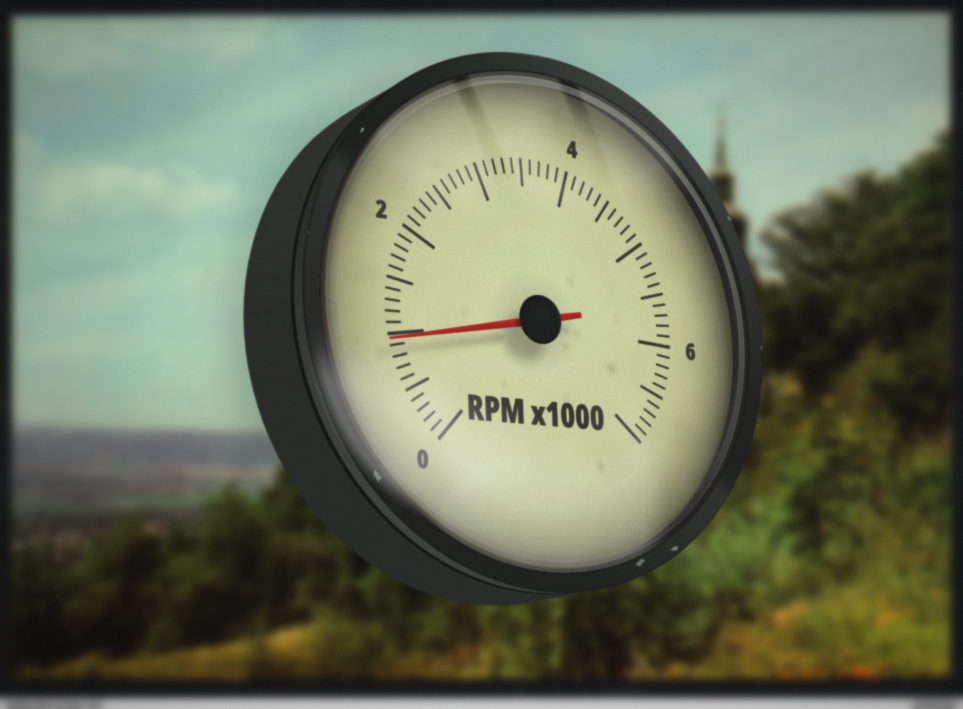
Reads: 950rpm
